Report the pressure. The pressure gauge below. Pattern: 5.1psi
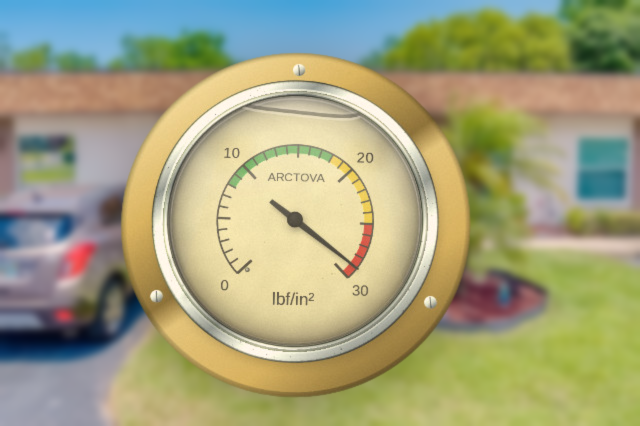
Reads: 29psi
